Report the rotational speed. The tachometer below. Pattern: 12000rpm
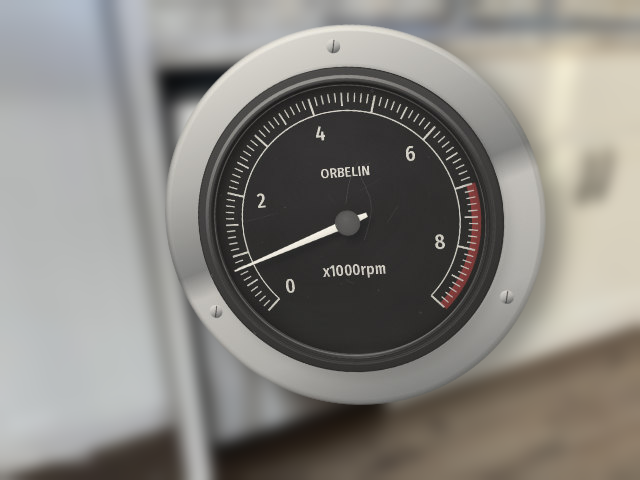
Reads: 800rpm
